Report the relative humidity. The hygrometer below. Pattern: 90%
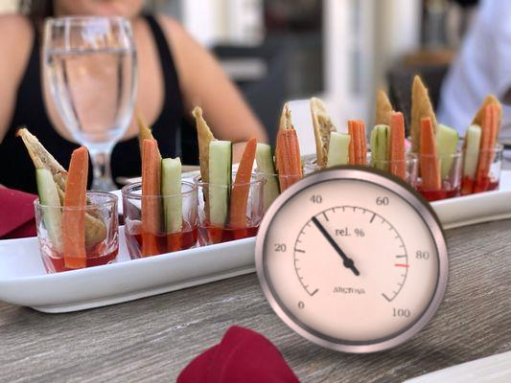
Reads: 36%
